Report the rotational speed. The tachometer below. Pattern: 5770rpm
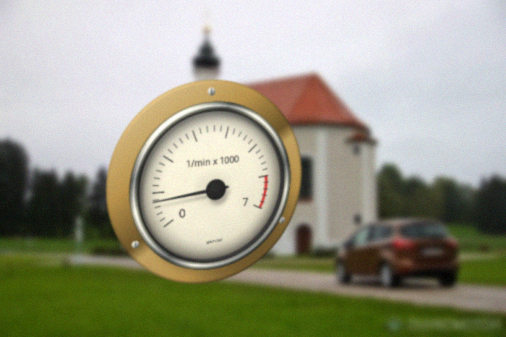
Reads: 800rpm
